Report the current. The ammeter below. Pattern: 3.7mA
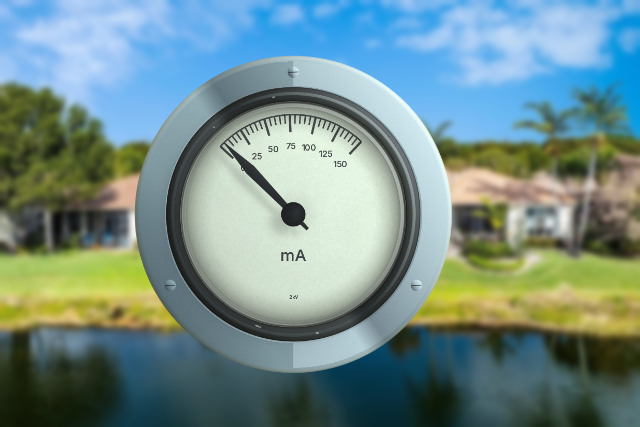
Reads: 5mA
